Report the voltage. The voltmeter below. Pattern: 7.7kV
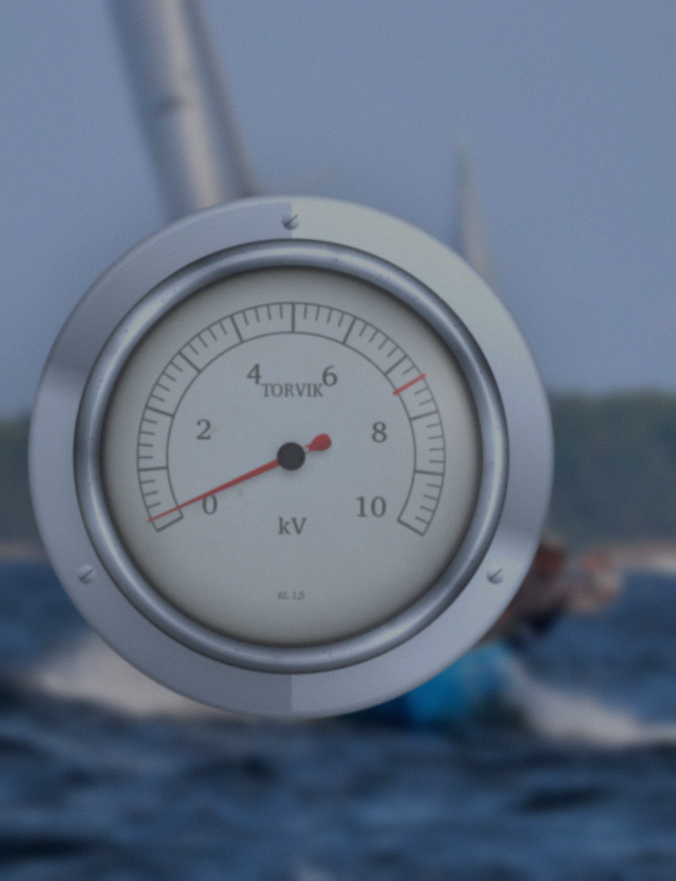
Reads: 0.2kV
